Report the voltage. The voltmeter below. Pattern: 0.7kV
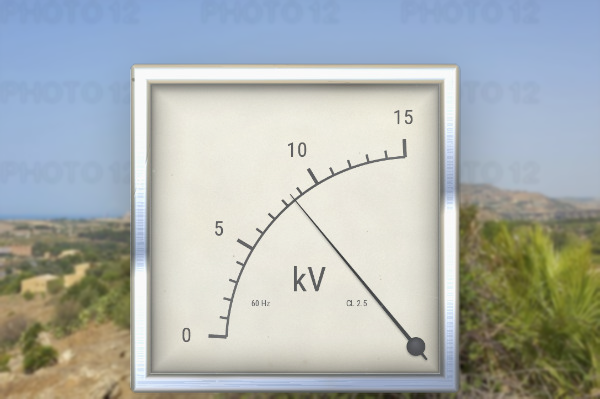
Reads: 8.5kV
